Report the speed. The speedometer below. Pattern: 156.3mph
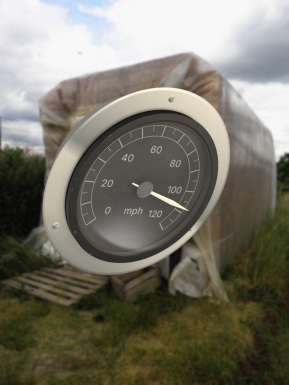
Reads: 107.5mph
